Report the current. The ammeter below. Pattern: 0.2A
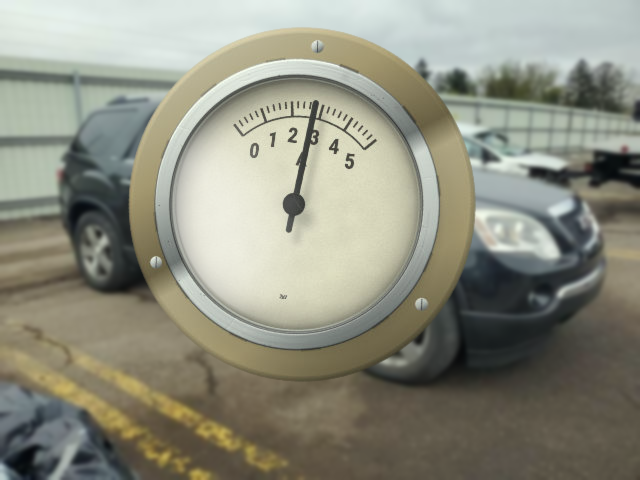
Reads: 2.8A
